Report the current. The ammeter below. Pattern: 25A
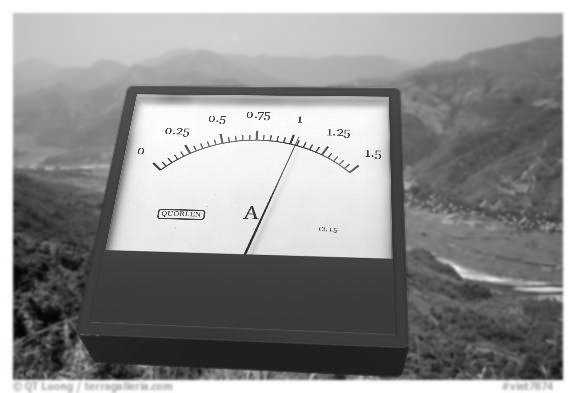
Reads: 1.05A
